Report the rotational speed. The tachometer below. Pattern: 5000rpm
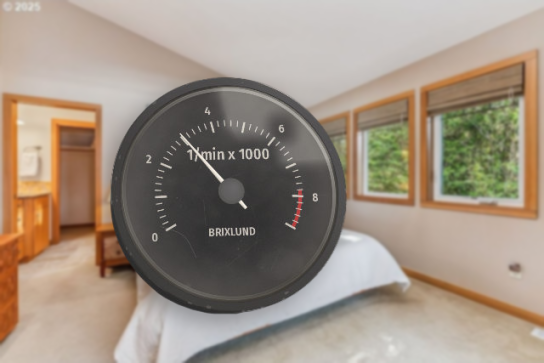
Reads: 3000rpm
